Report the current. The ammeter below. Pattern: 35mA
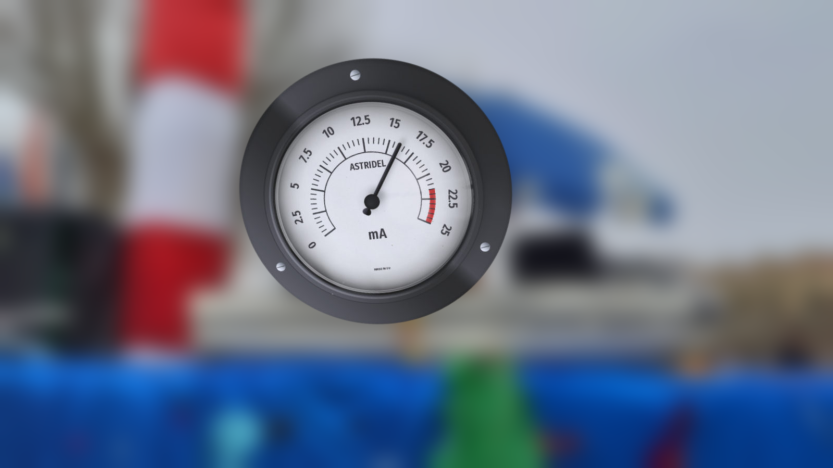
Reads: 16mA
